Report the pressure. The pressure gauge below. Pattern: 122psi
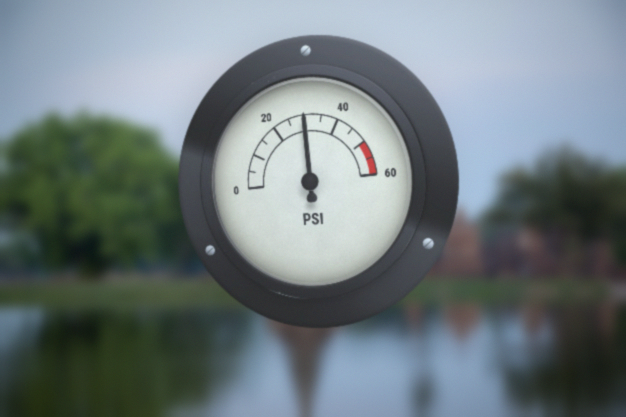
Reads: 30psi
